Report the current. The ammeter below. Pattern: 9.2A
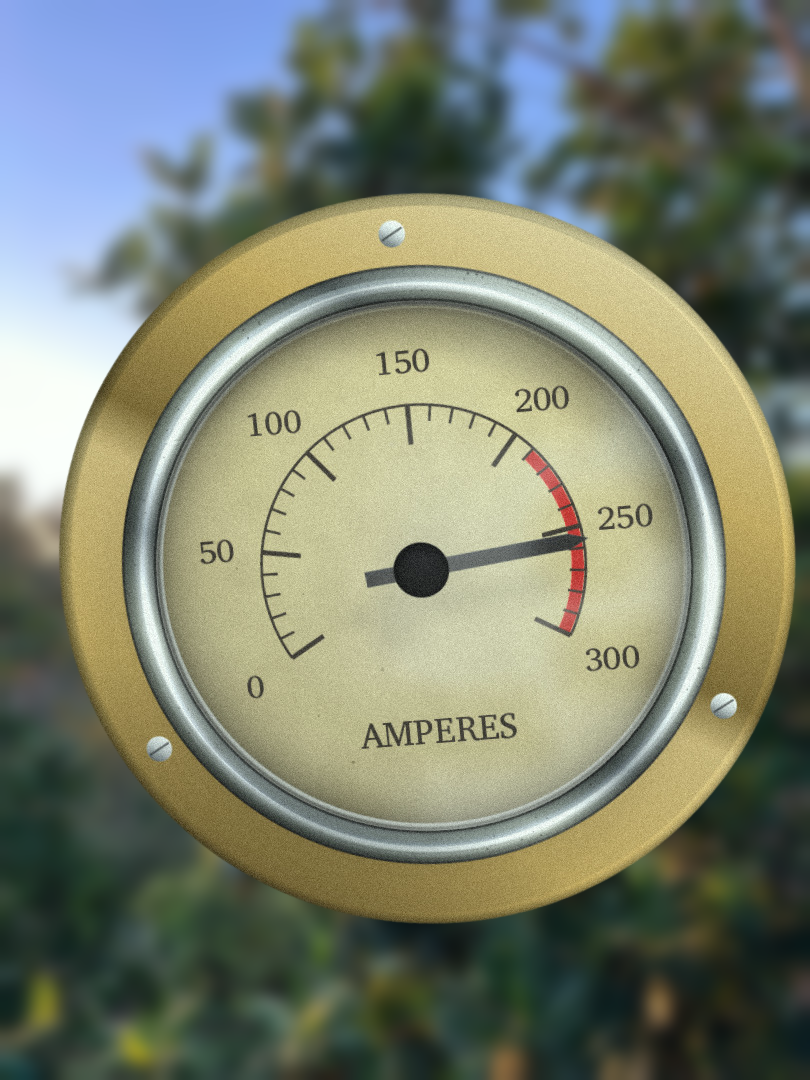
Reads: 255A
